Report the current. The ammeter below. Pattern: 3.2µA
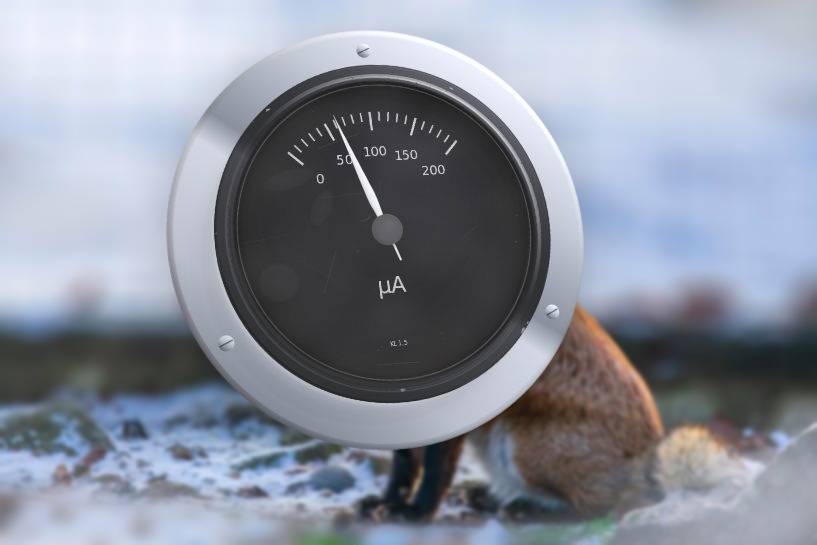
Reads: 60µA
